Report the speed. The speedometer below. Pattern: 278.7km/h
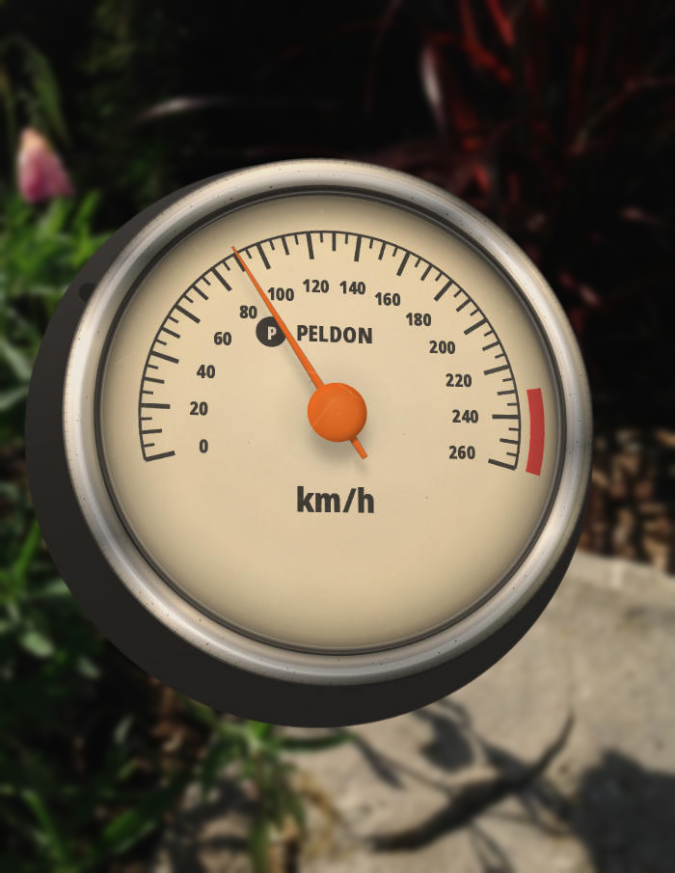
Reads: 90km/h
